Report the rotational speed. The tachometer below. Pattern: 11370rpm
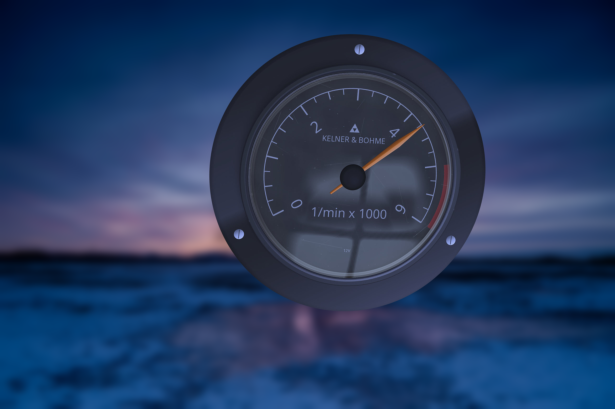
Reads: 4250rpm
